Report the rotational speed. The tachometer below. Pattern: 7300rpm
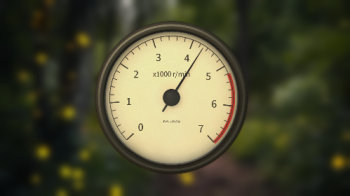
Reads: 4300rpm
